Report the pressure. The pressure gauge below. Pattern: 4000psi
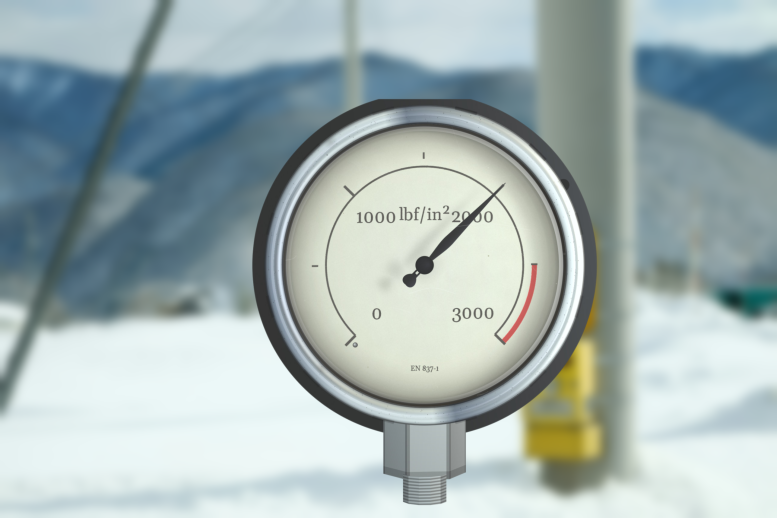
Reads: 2000psi
